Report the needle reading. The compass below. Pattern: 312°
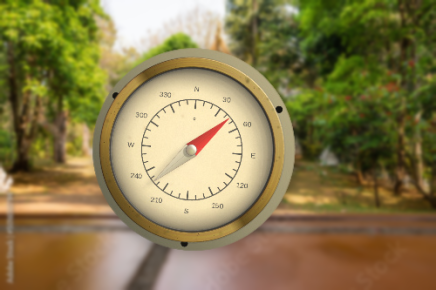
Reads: 45°
